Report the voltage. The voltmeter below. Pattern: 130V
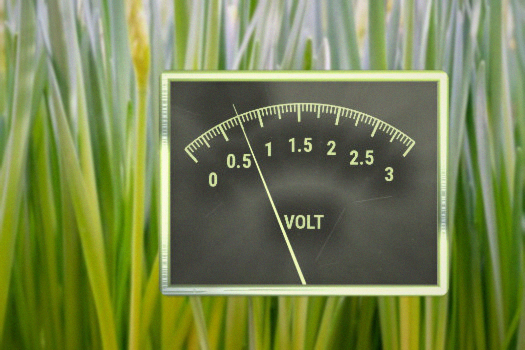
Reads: 0.75V
